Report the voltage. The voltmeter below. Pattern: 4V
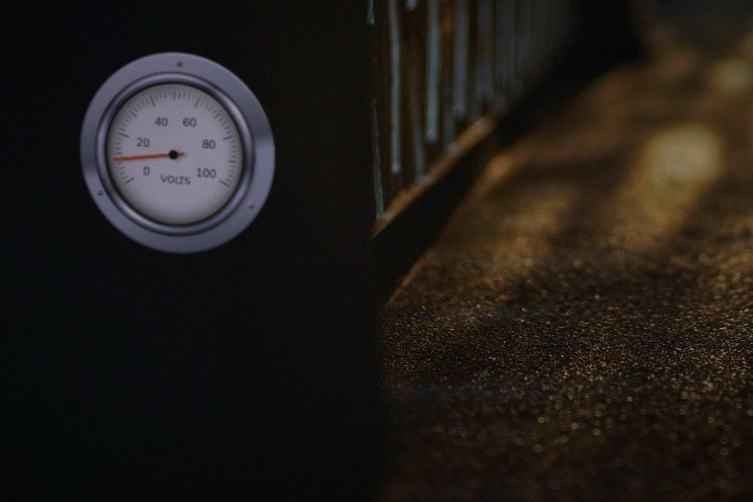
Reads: 10V
